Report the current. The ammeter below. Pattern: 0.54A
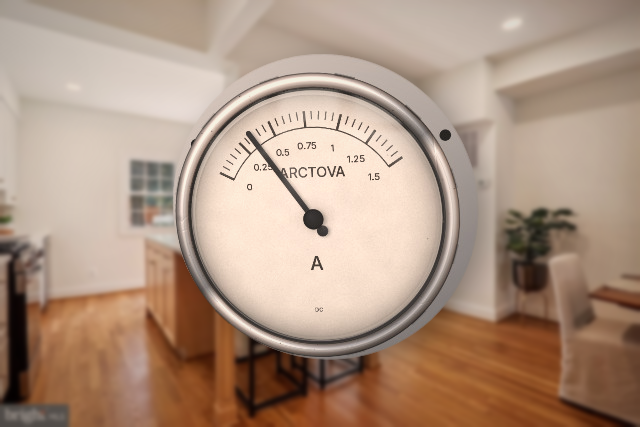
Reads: 0.35A
